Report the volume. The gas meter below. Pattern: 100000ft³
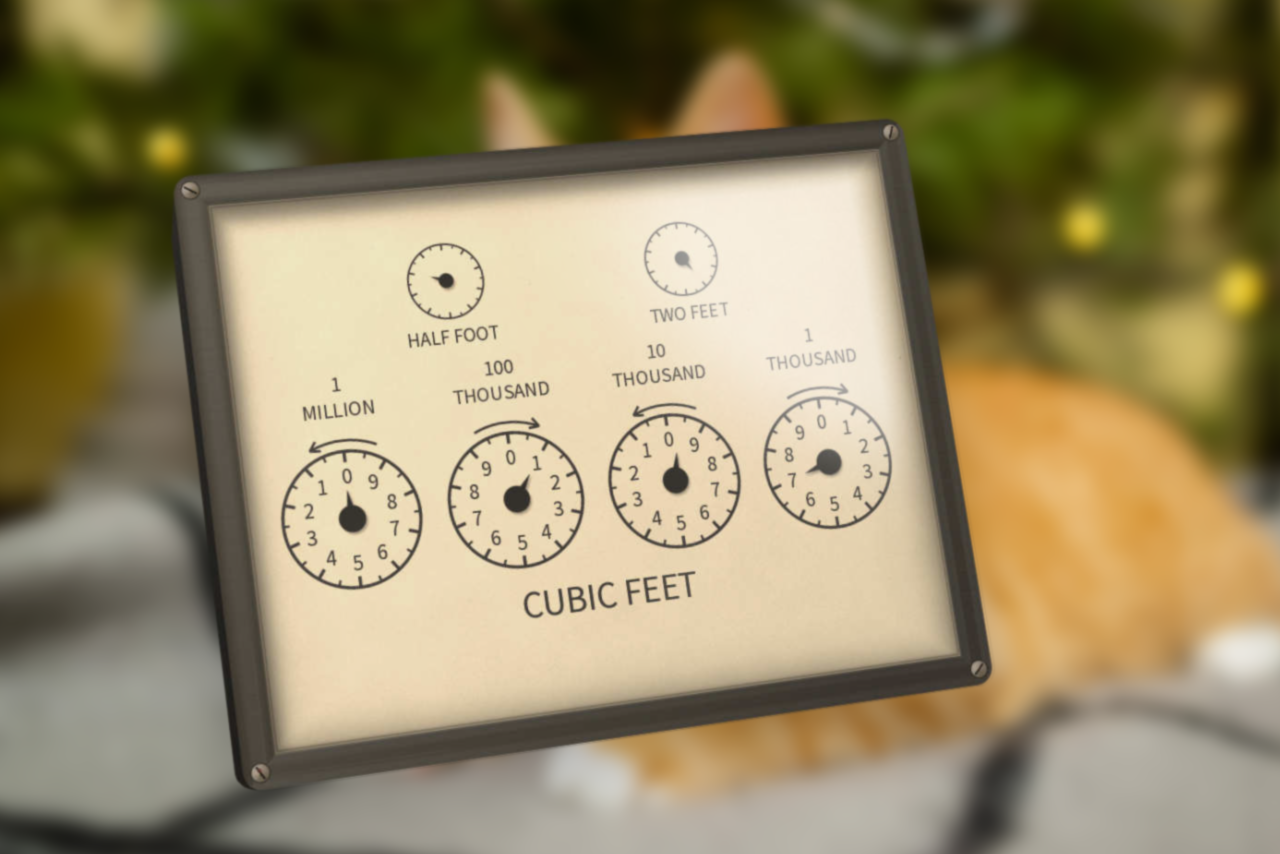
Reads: 9700ft³
